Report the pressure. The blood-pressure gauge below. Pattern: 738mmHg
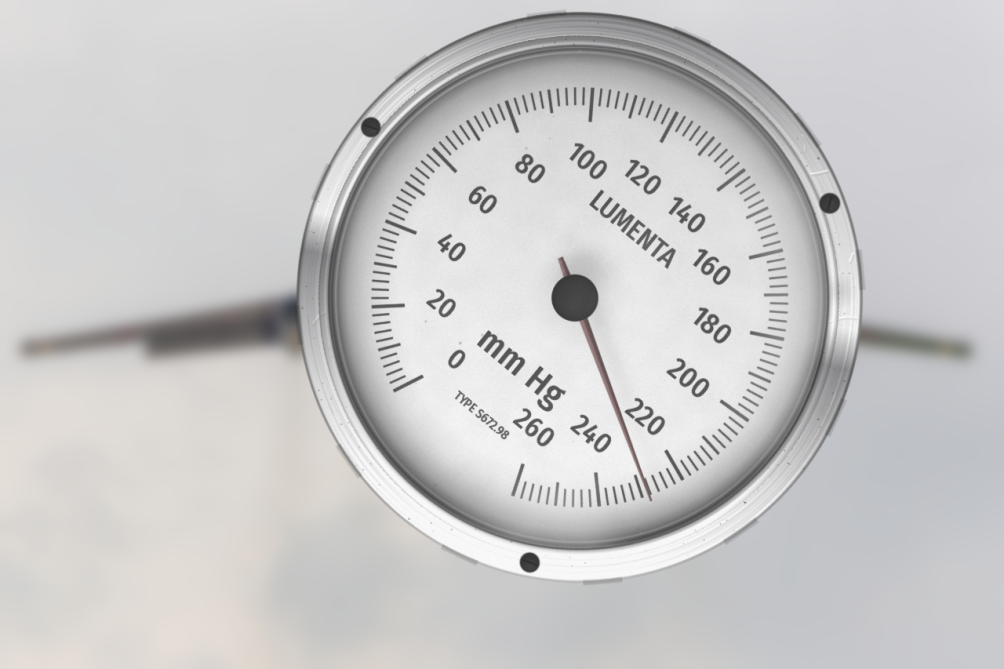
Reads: 228mmHg
